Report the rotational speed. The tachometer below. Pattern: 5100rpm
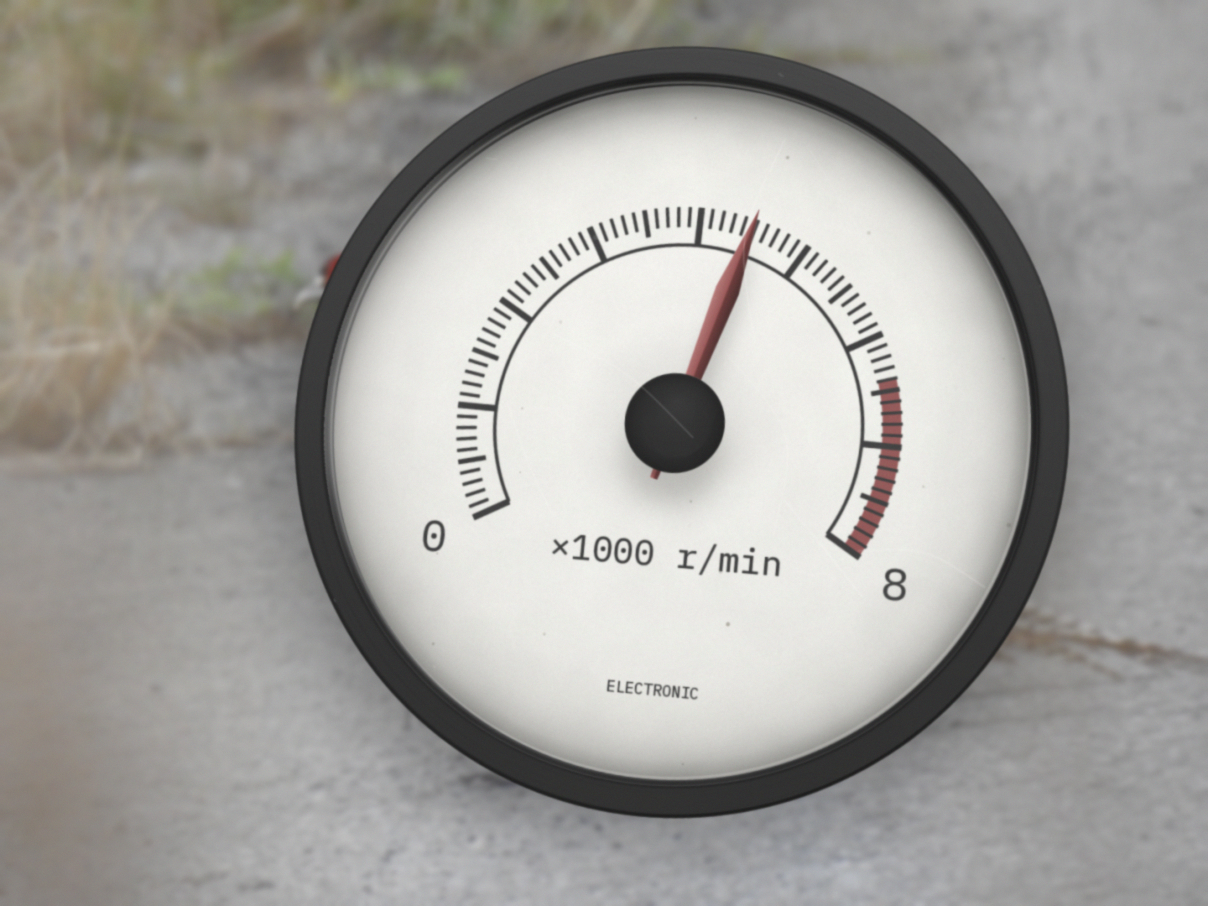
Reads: 4500rpm
